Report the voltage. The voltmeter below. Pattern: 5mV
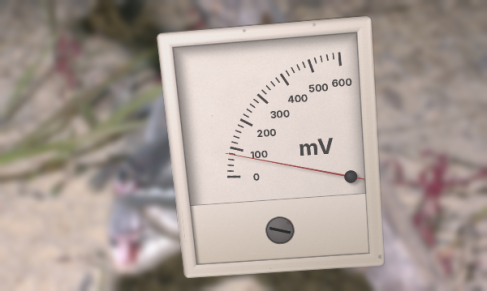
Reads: 80mV
